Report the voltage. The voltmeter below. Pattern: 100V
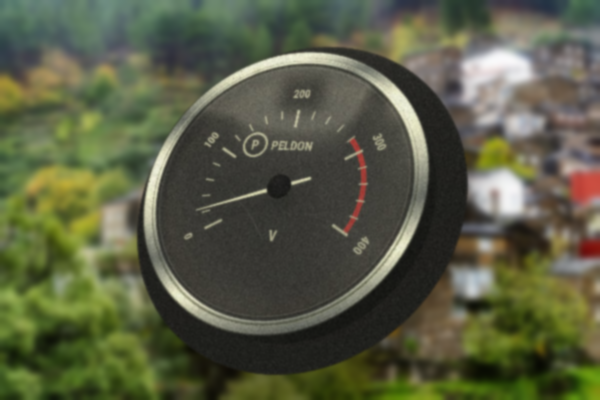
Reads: 20V
